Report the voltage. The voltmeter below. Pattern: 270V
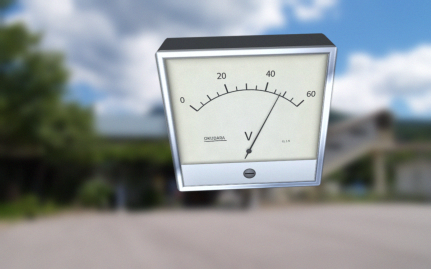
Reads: 47.5V
